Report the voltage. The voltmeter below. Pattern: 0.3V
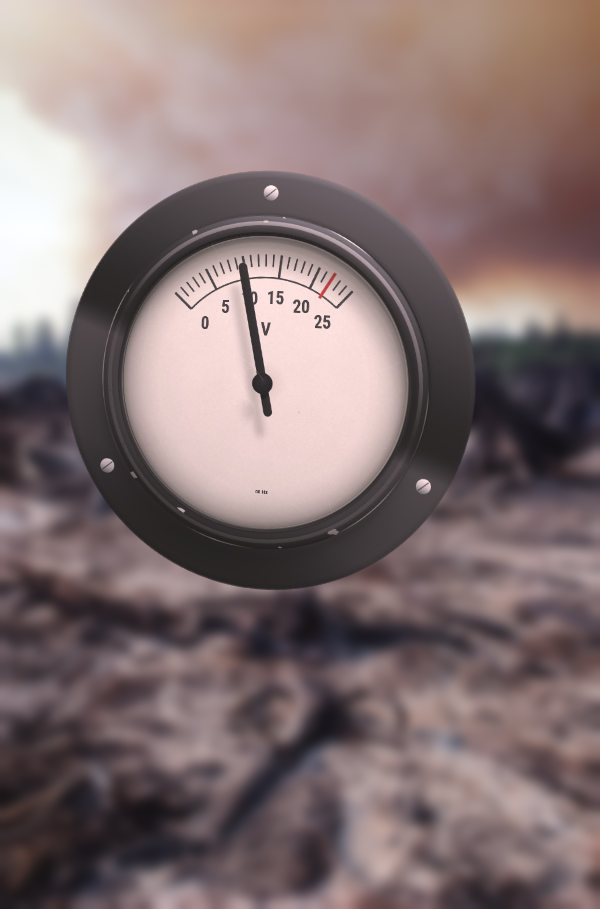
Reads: 10V
